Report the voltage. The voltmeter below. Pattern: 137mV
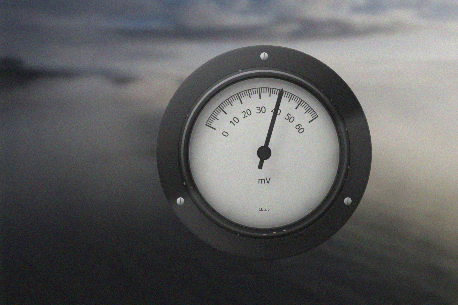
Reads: 40mV
